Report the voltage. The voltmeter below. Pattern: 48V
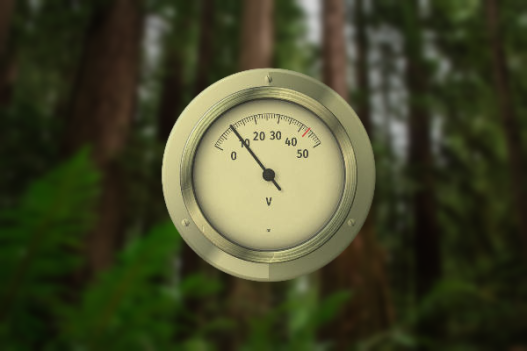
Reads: 10V
